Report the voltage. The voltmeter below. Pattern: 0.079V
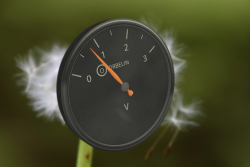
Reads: 0.75V
